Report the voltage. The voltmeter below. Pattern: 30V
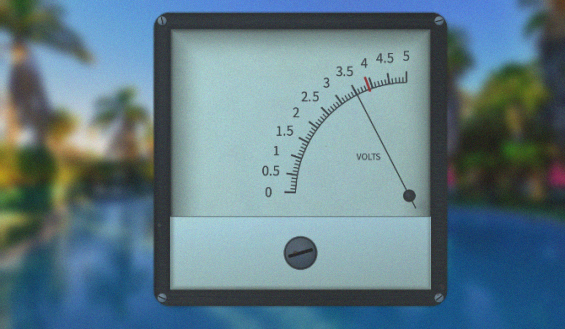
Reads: 3.5V
